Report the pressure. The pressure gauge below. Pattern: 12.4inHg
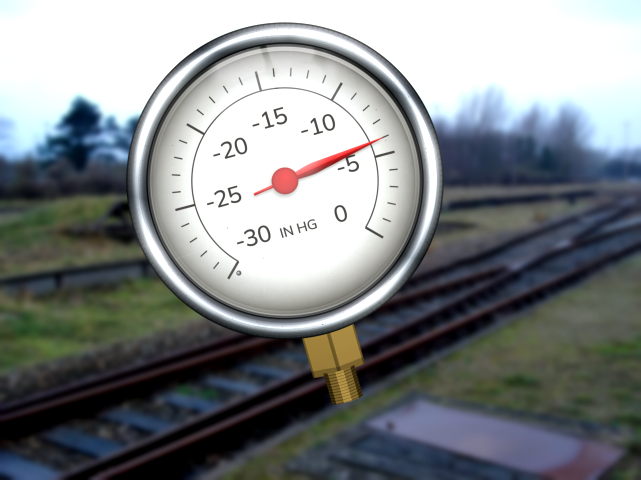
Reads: -6inHg
